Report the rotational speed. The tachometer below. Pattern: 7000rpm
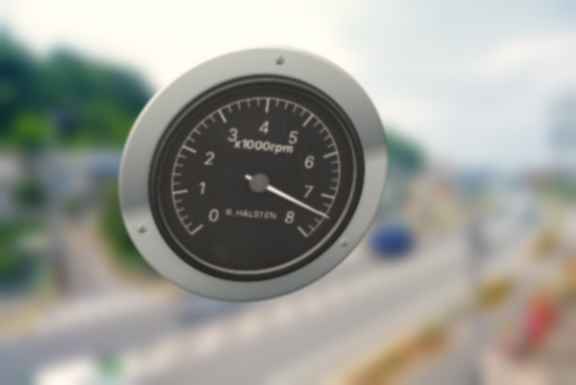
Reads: 7400rpm
